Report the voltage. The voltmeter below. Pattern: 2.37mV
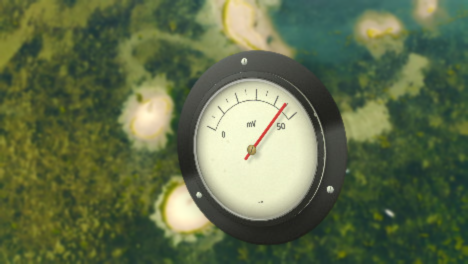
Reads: 45mV
